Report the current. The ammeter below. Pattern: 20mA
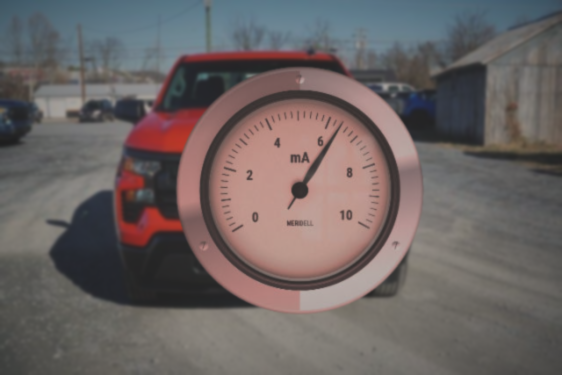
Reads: 6.4mA
